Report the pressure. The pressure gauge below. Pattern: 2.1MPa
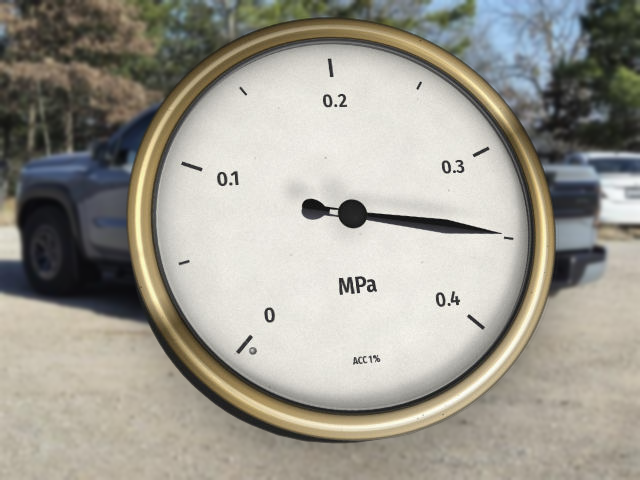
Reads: 0.35MPa
